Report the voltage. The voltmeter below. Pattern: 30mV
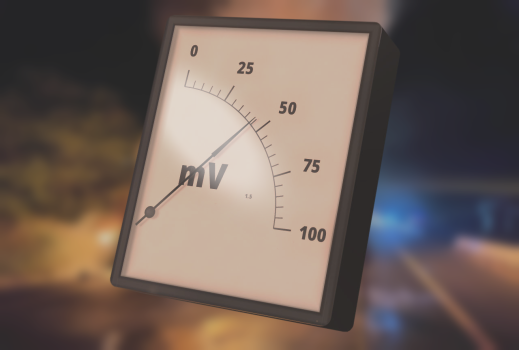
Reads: 45mV
